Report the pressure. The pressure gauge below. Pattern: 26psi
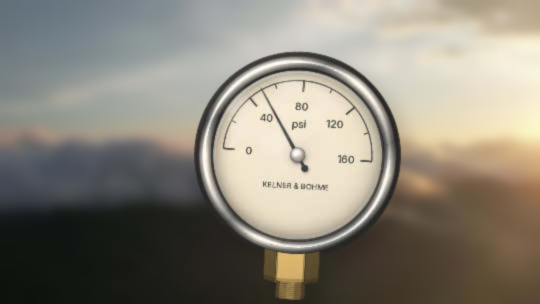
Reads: 50psi
